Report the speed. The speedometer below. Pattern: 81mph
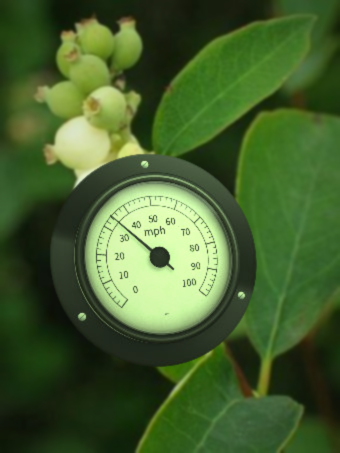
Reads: 34mph
